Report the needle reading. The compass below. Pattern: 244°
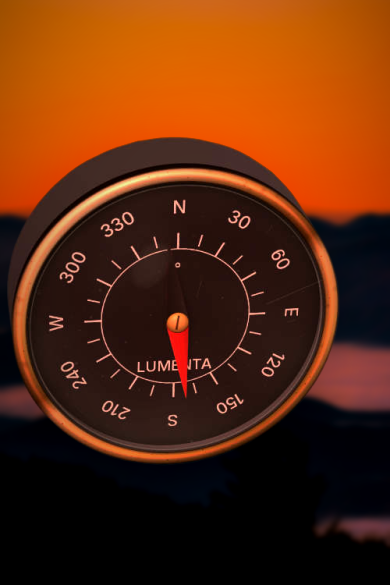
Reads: 172.5°
